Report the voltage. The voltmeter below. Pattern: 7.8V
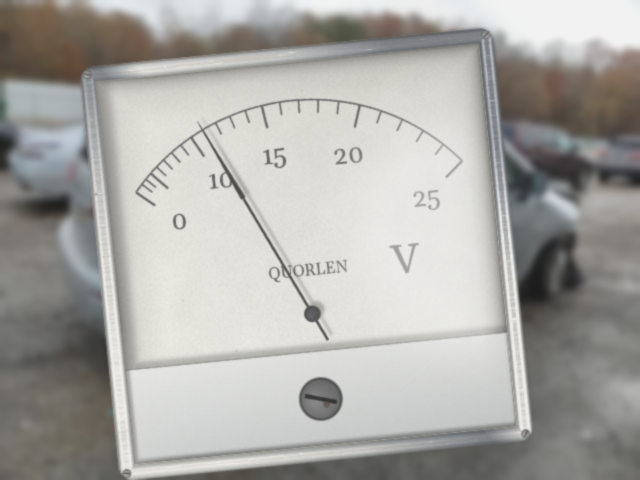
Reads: 11V
